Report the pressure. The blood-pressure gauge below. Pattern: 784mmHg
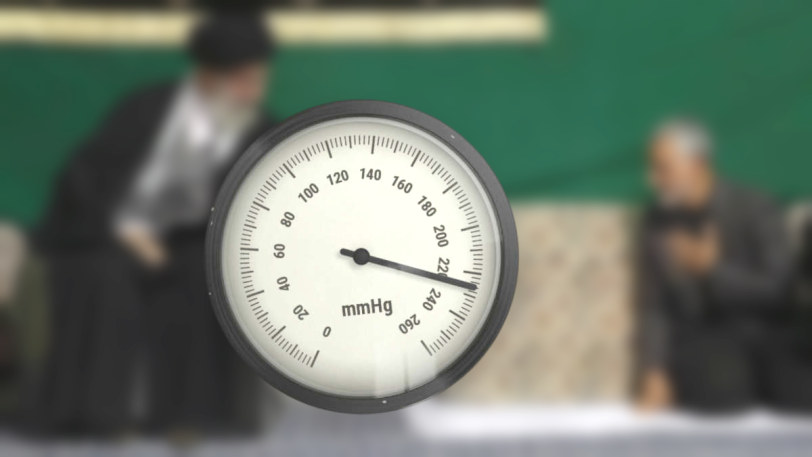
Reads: 226mmHg
